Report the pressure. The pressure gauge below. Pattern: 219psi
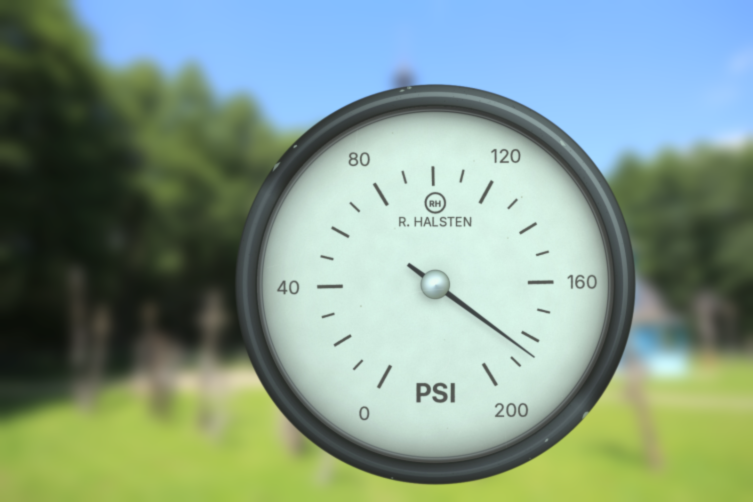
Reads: 185psi
